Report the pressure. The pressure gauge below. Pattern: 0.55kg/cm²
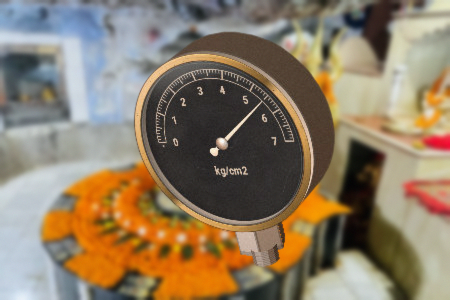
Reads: 5.5kg/cm²
